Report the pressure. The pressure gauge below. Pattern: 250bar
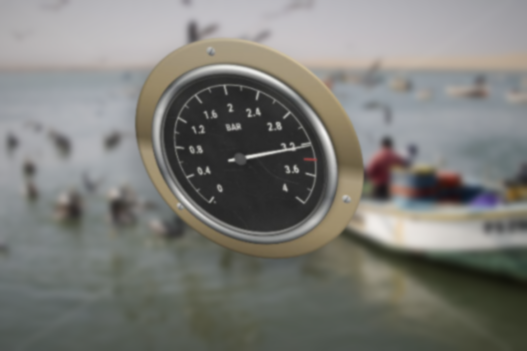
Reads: 3.2bar
